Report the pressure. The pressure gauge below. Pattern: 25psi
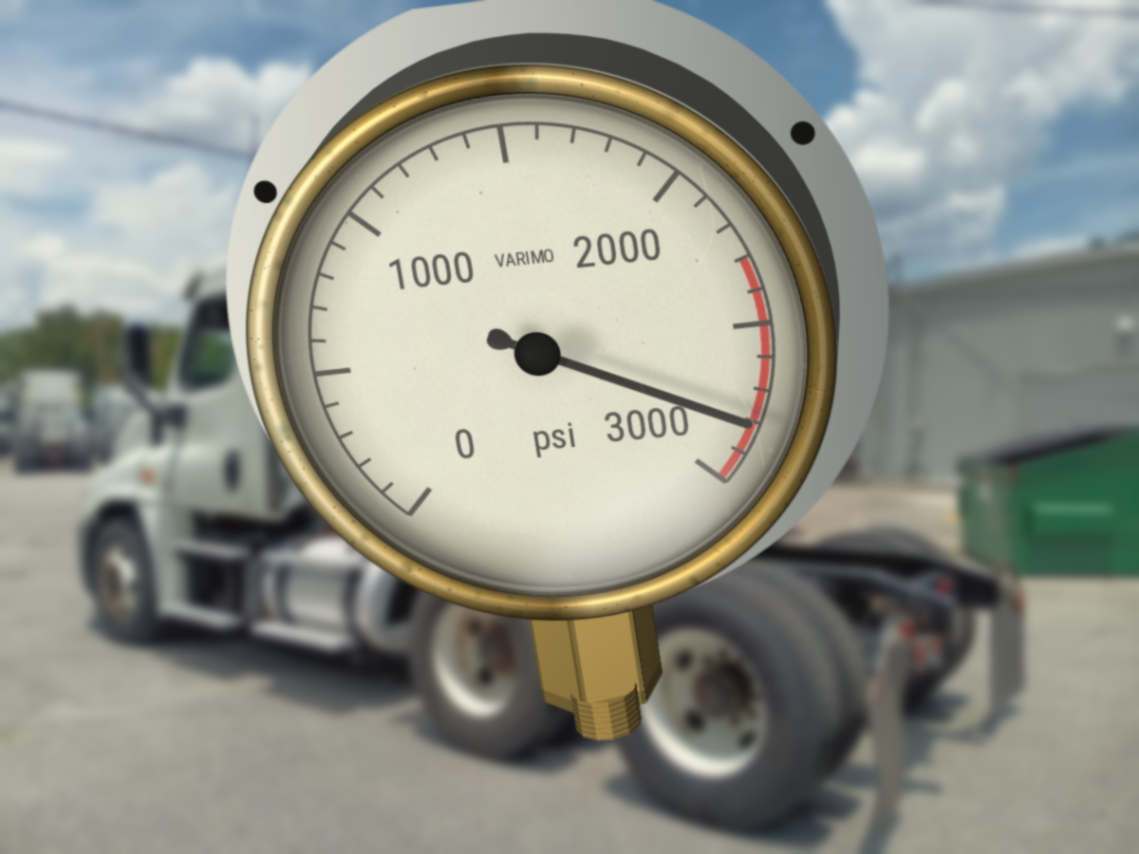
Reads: 2800psi
